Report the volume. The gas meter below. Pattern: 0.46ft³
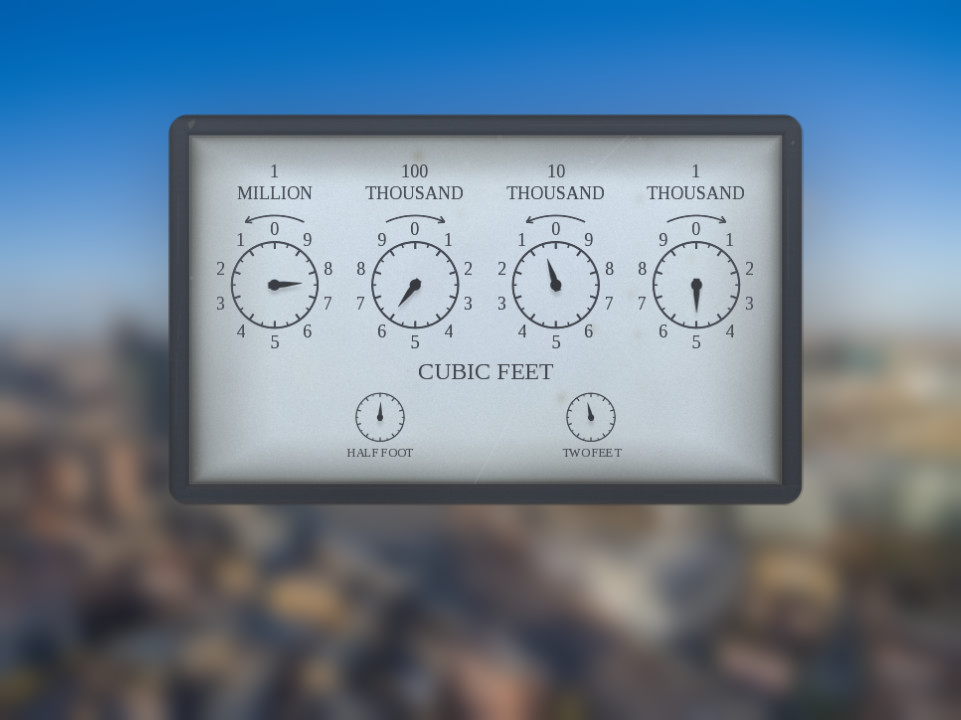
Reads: 760500ft³
